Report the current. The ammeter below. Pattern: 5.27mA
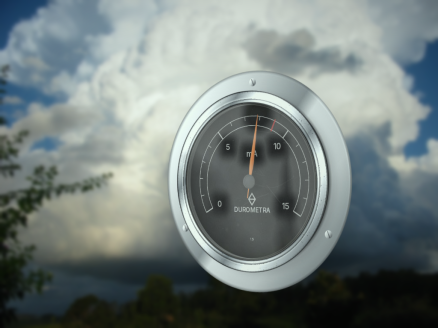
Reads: 8mA
